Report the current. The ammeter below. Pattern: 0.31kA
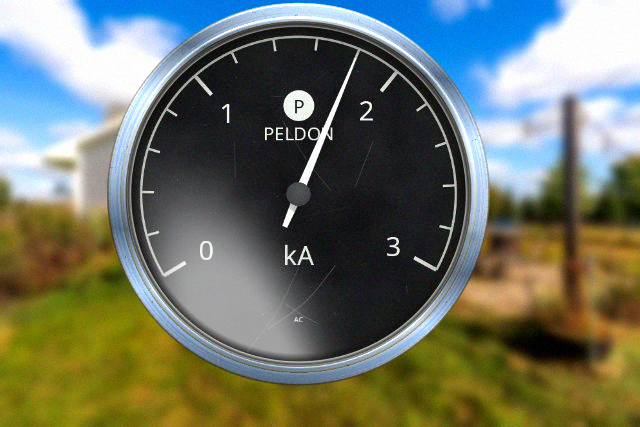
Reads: 1.8kA
